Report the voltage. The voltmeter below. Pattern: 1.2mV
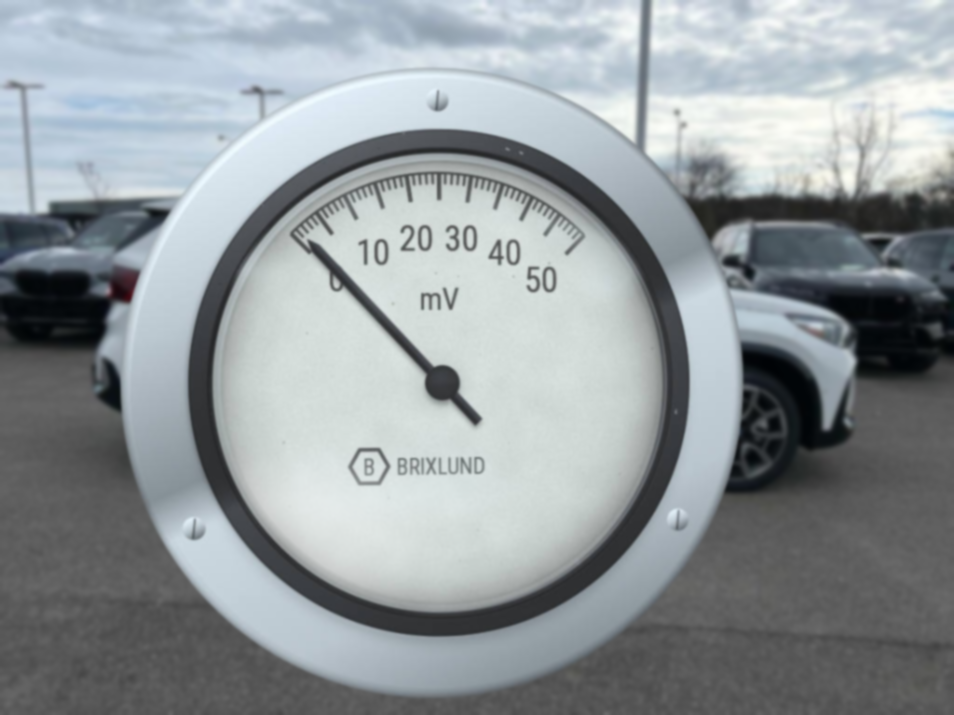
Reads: 1mV
